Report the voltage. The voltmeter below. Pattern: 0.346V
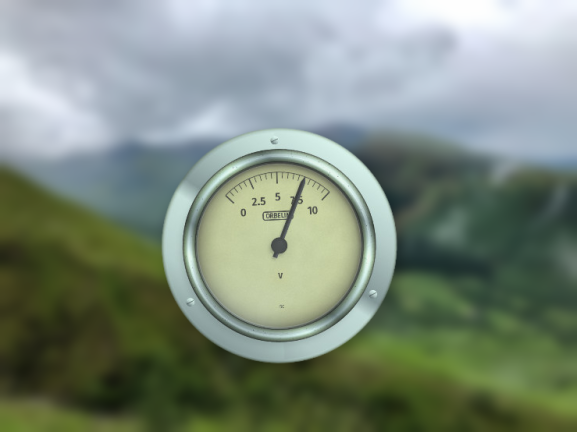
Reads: 7.5V
